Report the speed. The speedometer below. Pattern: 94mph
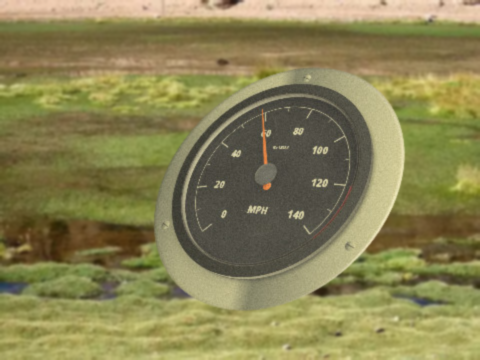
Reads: 60mph
